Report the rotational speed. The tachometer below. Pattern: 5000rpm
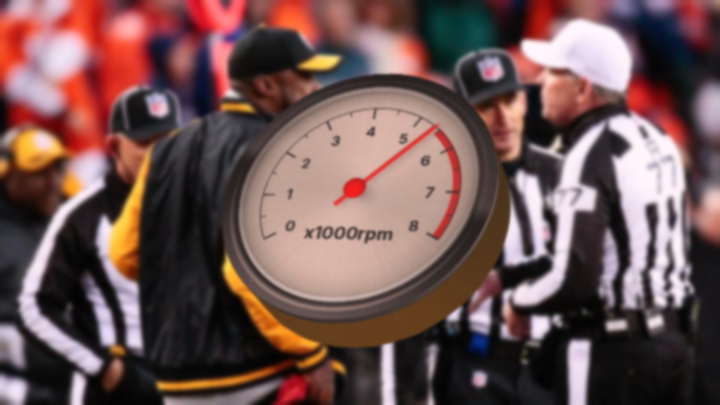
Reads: 5500rpm
